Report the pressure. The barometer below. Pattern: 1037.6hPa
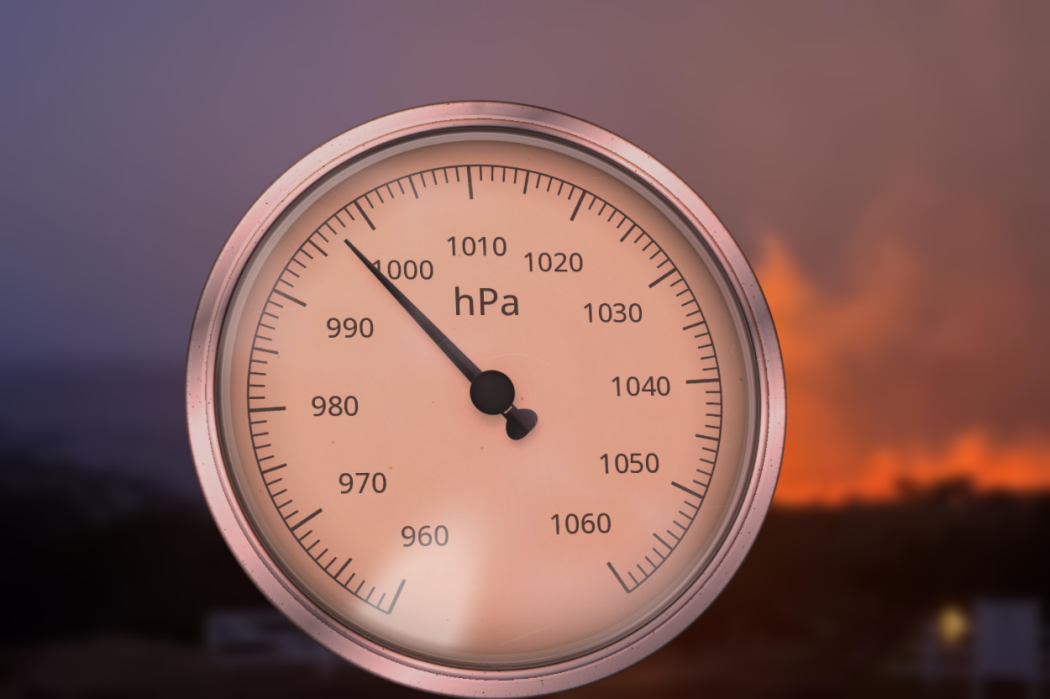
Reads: 997hPa
